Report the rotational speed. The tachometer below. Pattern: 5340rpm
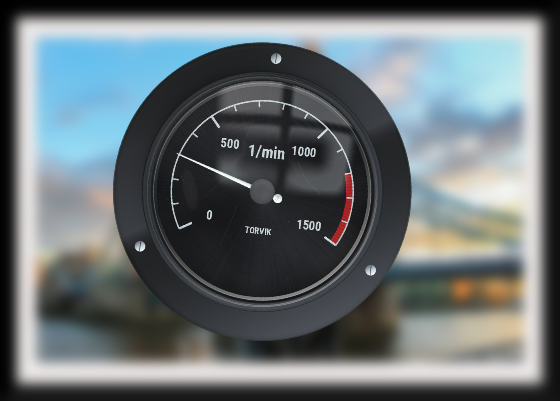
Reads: 300rpm
